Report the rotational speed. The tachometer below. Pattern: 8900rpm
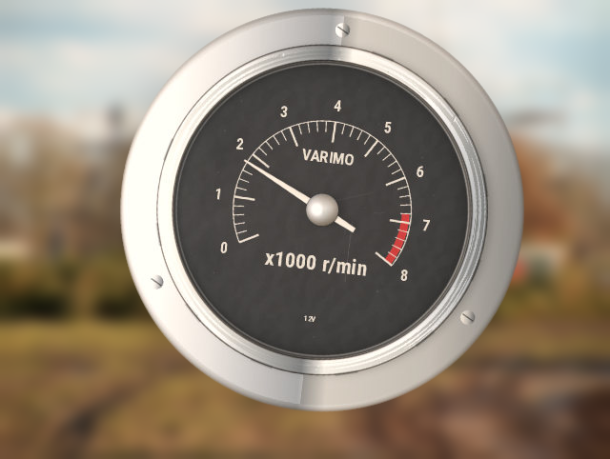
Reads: 1800rpm
